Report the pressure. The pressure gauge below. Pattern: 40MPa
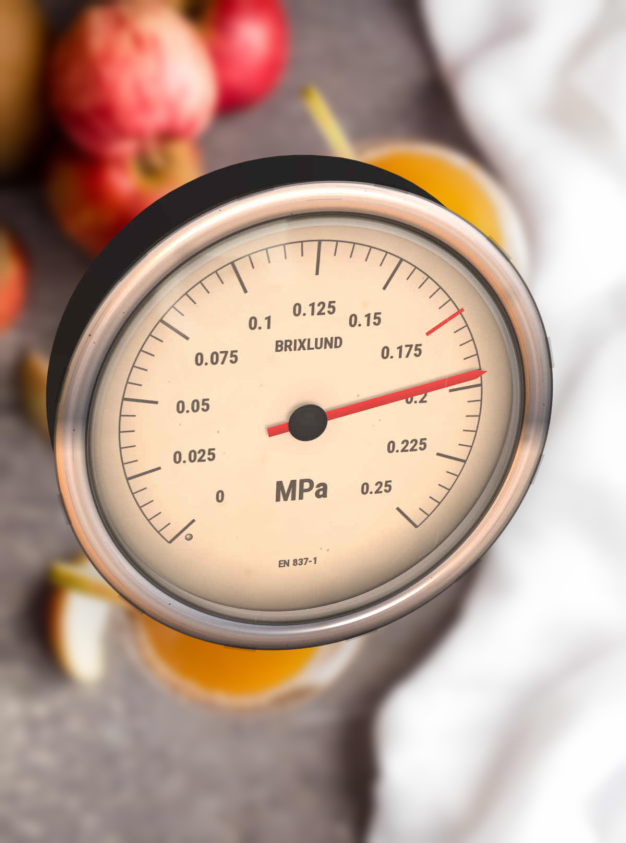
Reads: 0.195MPa
